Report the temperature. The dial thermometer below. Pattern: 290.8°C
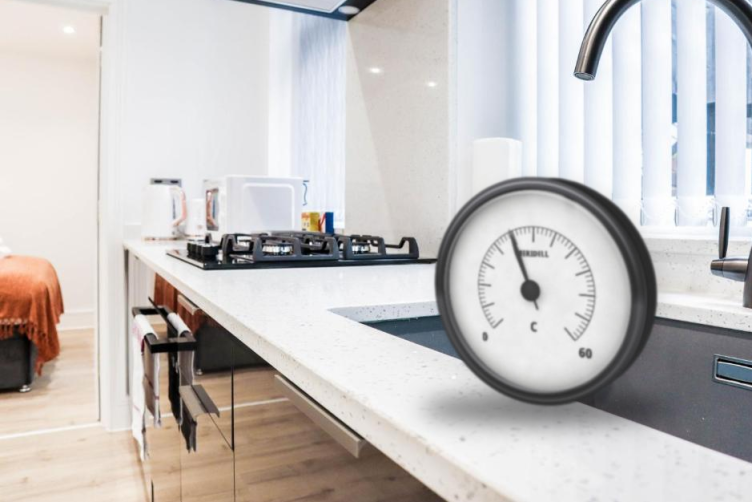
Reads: 25°C
